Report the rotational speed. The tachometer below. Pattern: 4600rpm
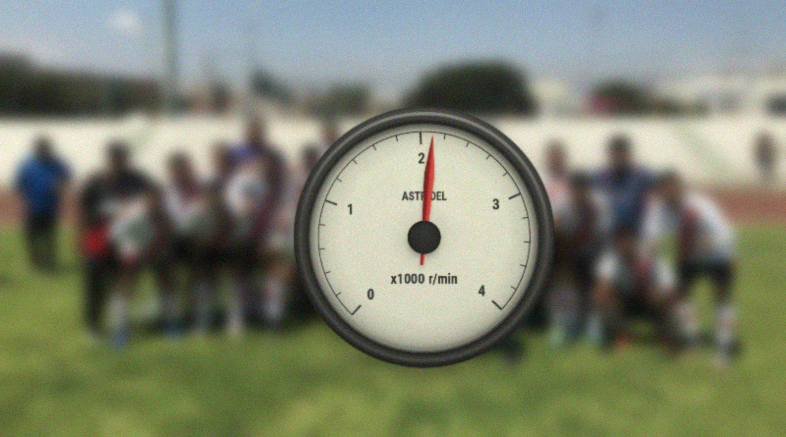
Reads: 2100rpm
